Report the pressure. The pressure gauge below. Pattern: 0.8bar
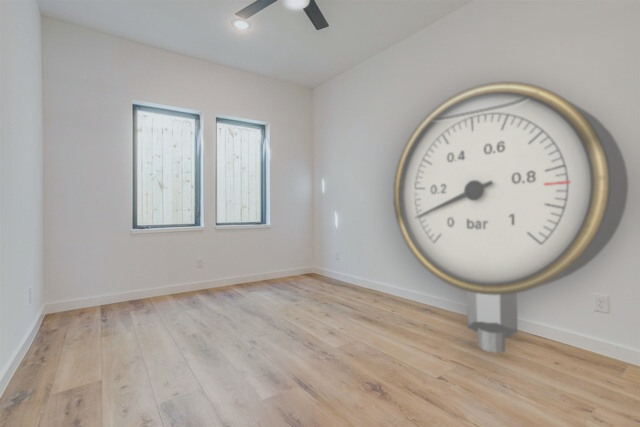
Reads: 0.1bar
